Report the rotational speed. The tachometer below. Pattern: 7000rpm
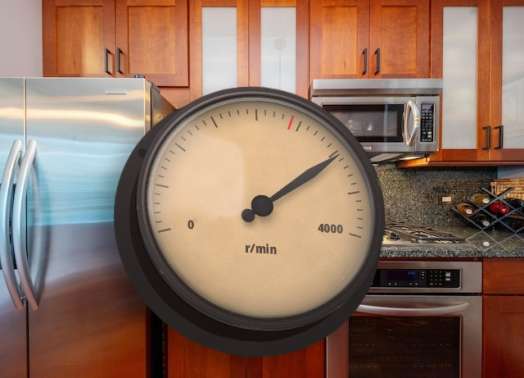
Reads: 3050rpm
